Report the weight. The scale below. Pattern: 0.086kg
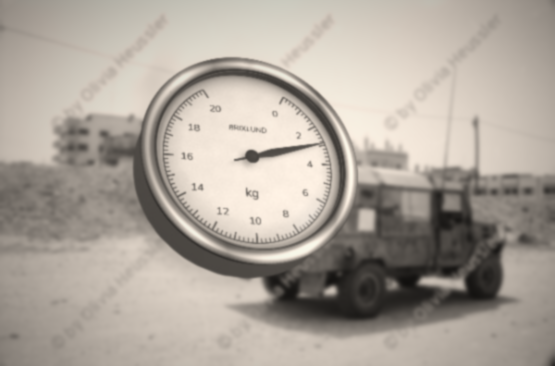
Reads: 3kg
